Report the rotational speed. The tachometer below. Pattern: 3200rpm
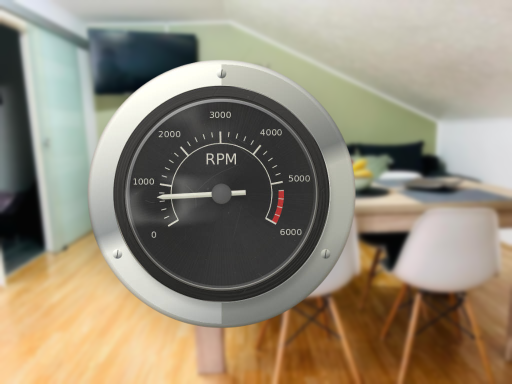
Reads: 700rpm
